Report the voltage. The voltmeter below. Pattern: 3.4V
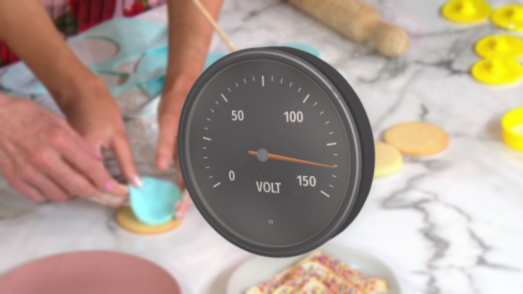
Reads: 135V
